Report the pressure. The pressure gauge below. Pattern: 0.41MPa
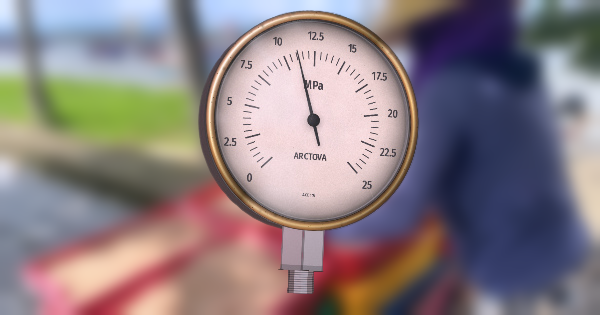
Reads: 11MPa
